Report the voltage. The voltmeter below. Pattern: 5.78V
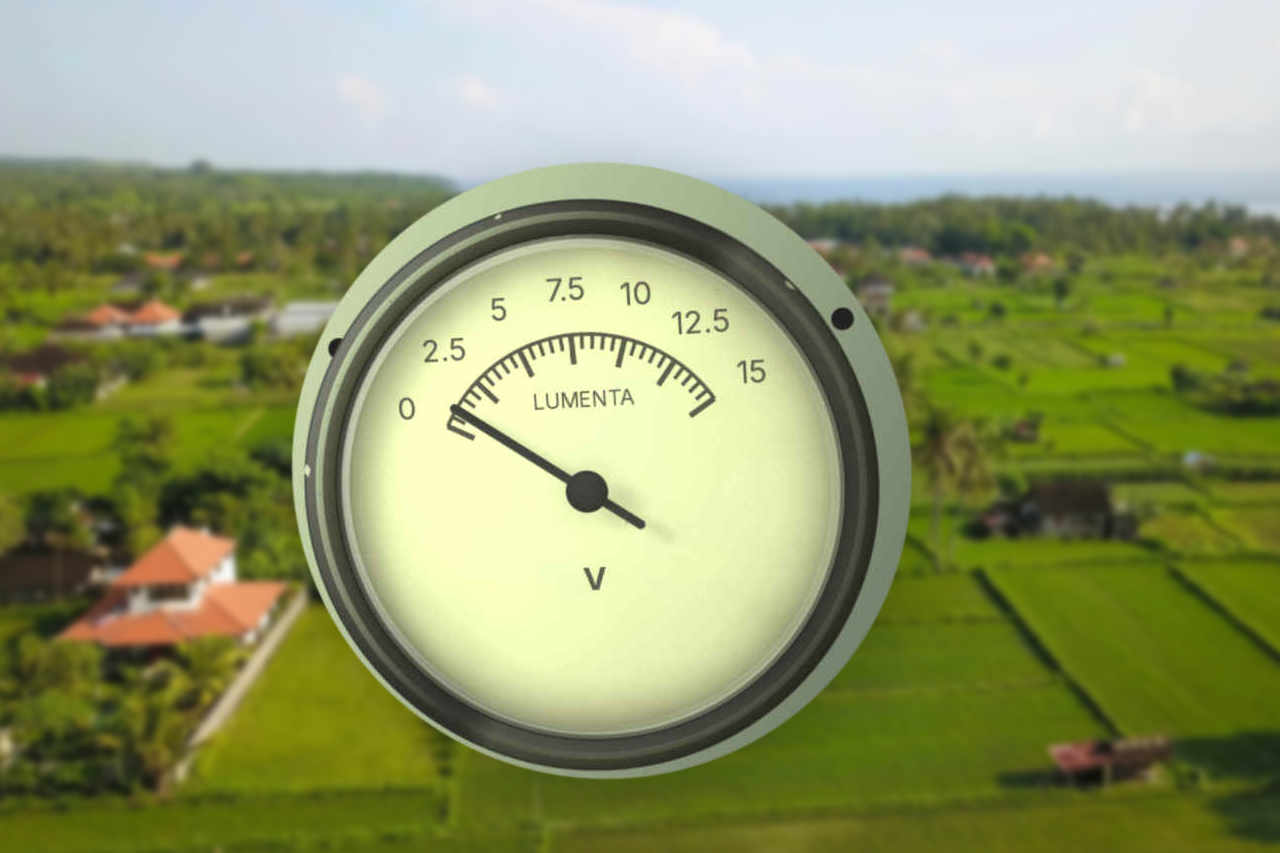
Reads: 1V
